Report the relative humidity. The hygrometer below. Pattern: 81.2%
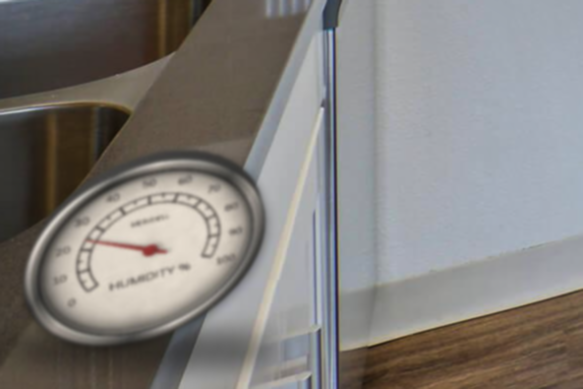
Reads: 25%
